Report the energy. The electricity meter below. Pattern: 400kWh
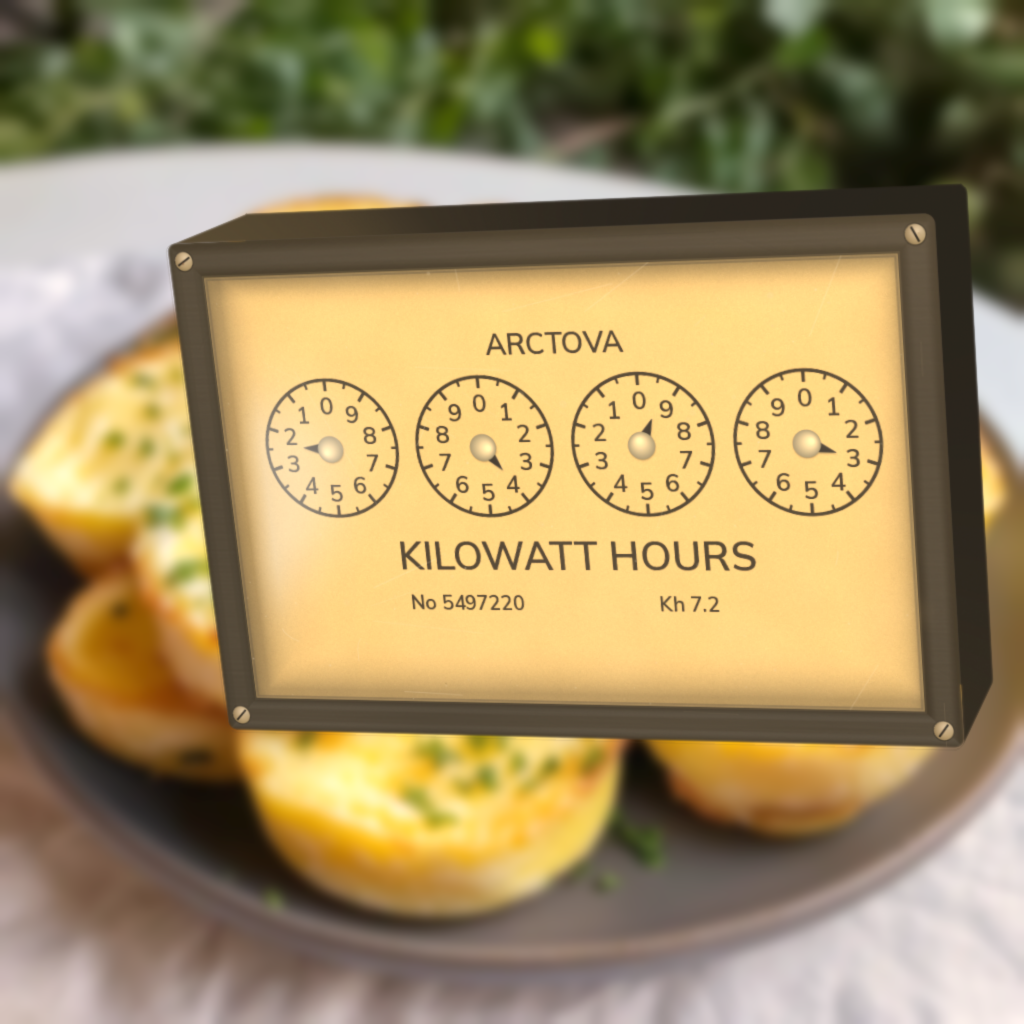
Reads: 2393kWh
